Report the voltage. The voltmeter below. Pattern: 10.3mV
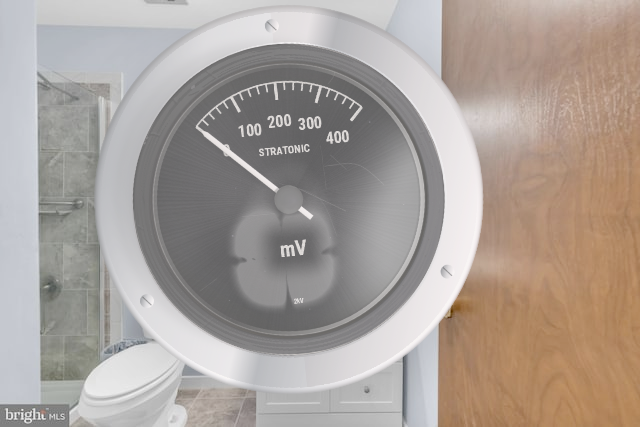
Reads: 0mV
